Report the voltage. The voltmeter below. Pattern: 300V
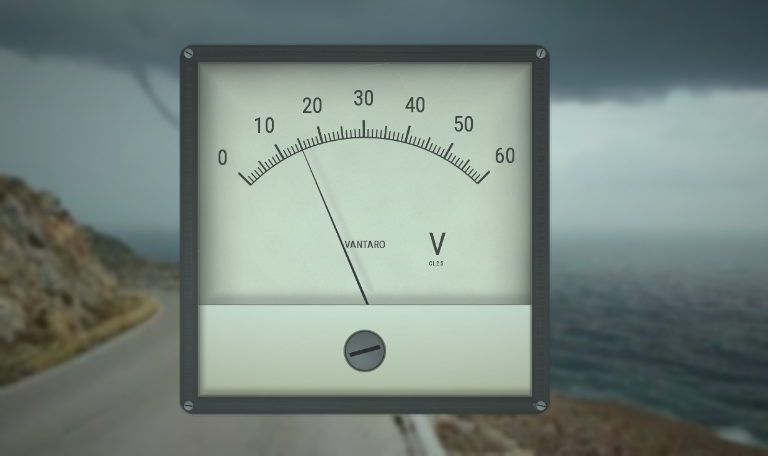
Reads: 15V
